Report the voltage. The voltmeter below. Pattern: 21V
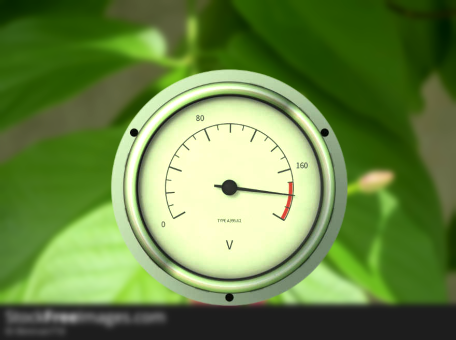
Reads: 180V
